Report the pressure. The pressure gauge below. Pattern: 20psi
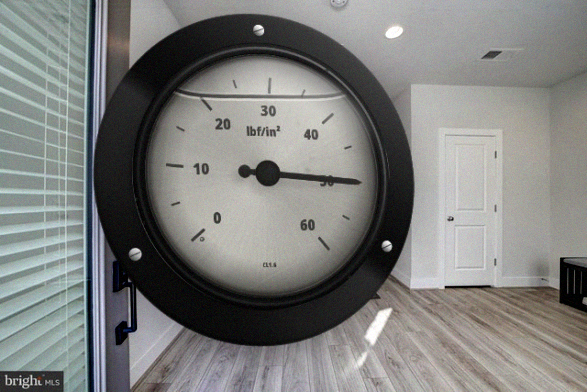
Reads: 50psi
